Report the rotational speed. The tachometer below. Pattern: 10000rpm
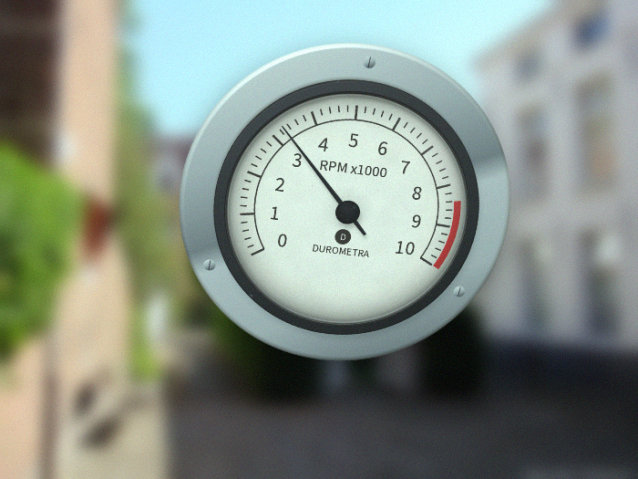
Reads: 3300rpm
